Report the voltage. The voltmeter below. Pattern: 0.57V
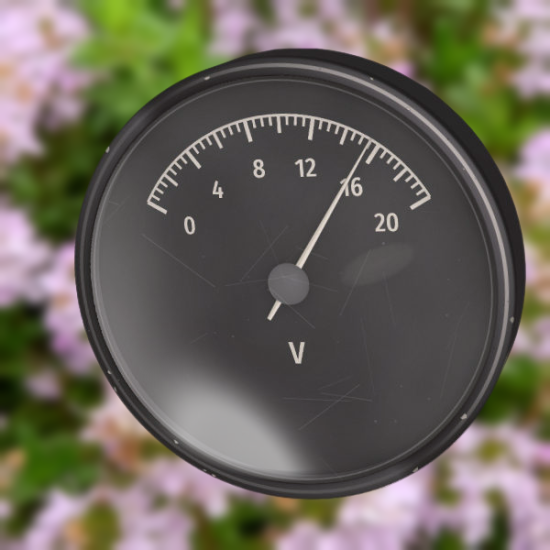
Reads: 15.5V
